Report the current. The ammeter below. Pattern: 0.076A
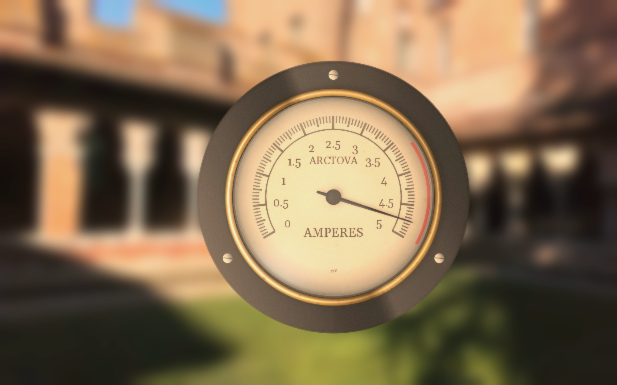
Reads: 4.75A
